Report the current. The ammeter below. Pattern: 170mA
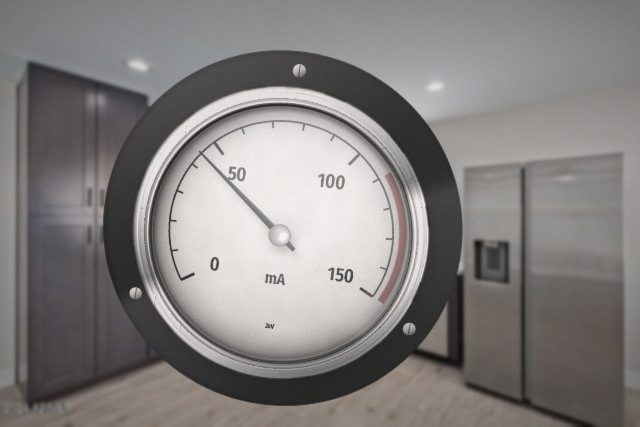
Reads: 45mA
